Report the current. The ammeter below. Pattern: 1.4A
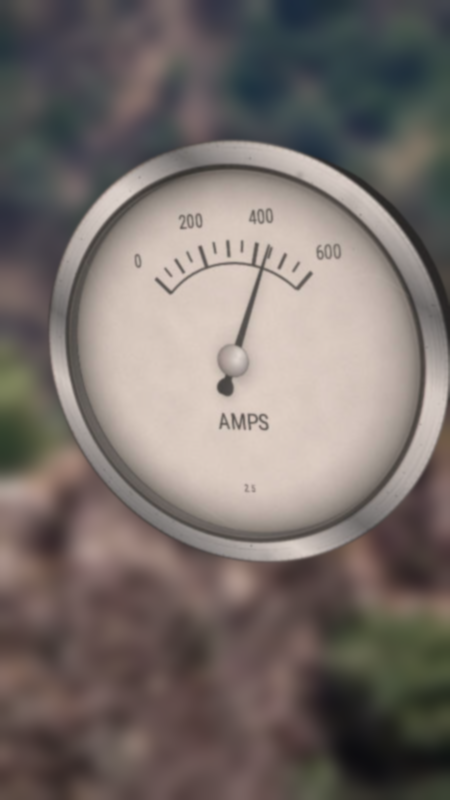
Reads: 450A
